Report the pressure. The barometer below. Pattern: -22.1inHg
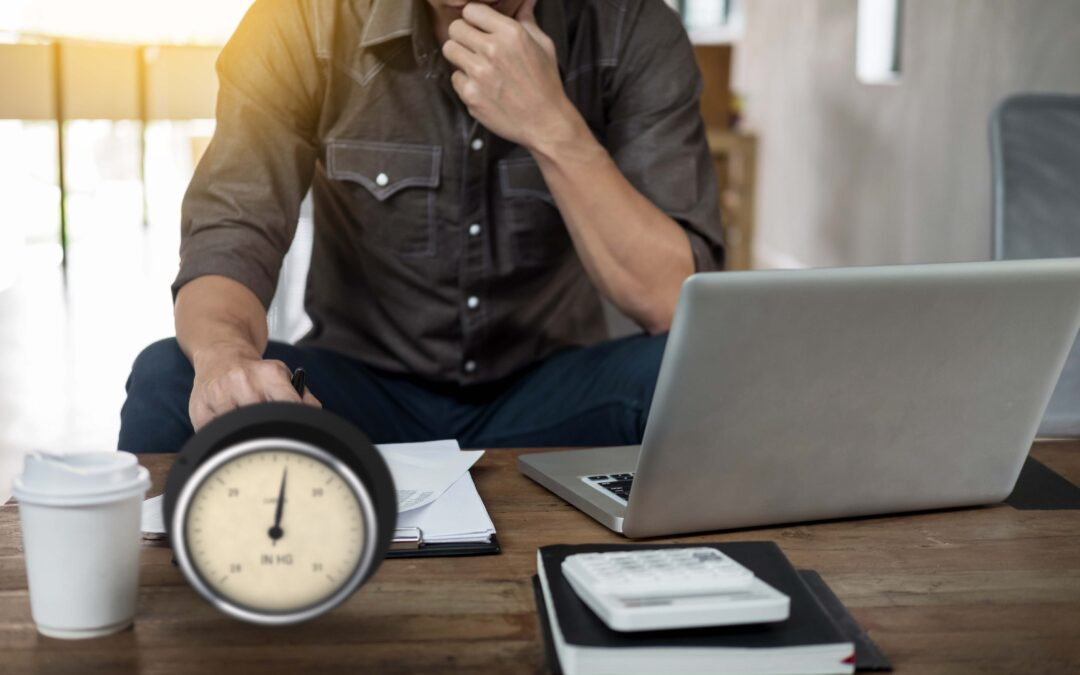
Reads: 29.6inHg
